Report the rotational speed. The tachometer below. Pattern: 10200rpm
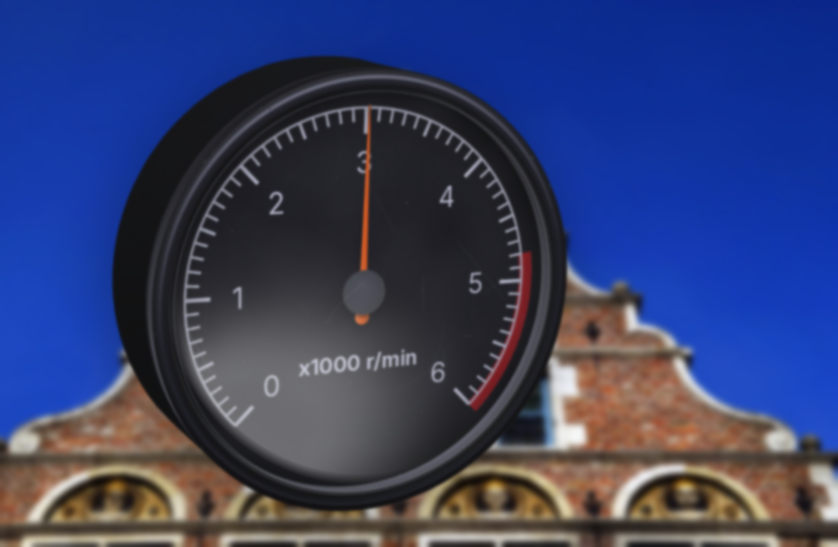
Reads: 3000rpm
